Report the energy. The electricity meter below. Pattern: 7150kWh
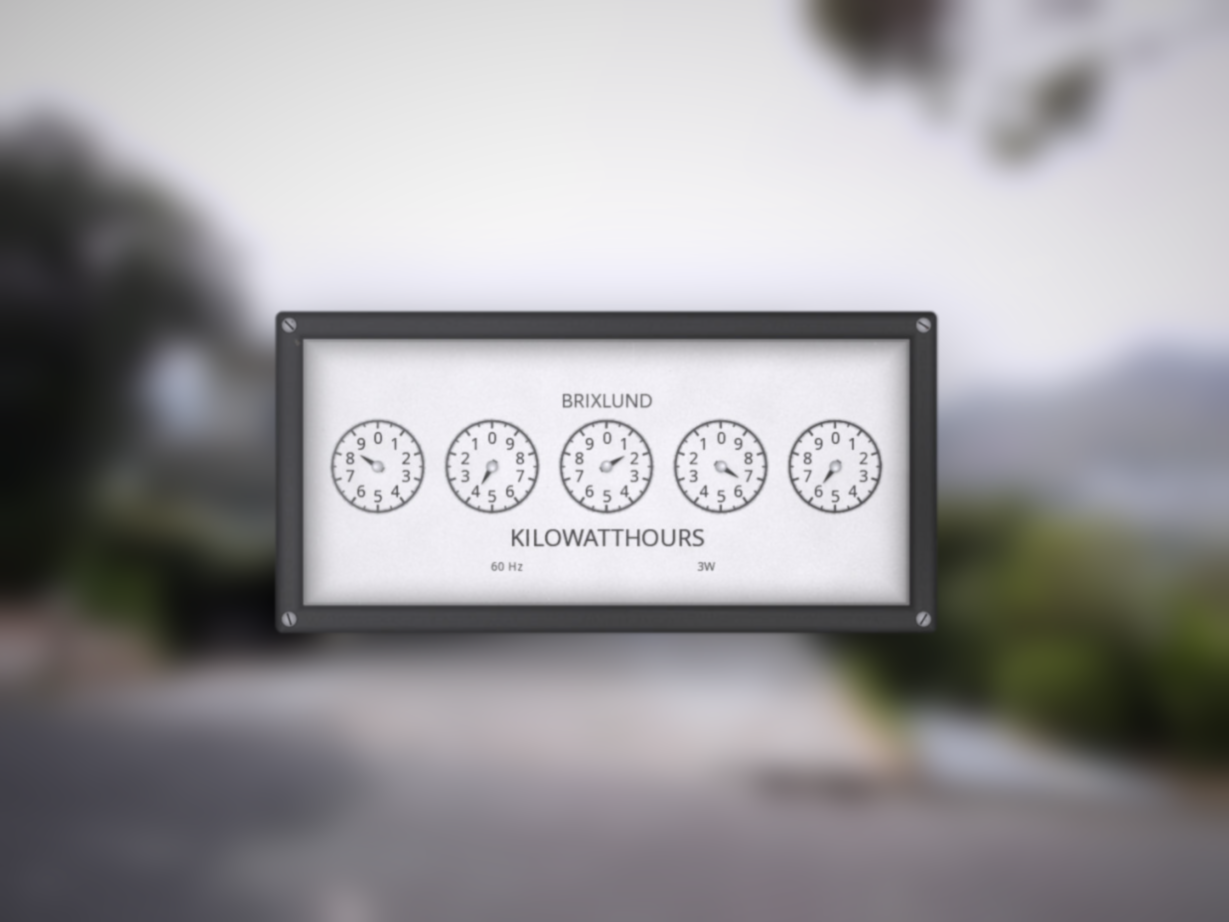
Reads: 84166kWh
